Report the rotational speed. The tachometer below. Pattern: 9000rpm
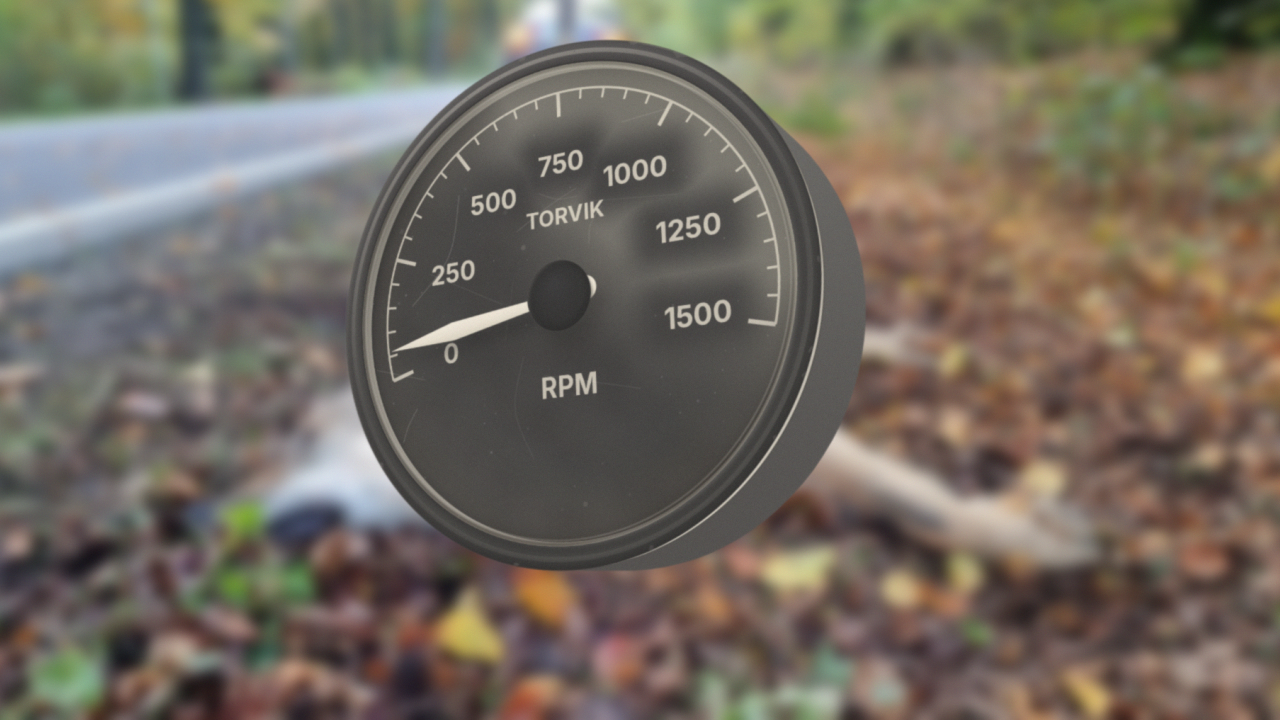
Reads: 50rpm
